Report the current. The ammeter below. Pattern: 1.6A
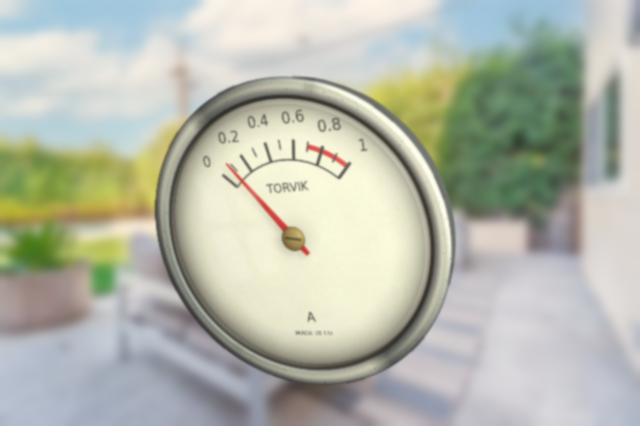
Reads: 0.1A
